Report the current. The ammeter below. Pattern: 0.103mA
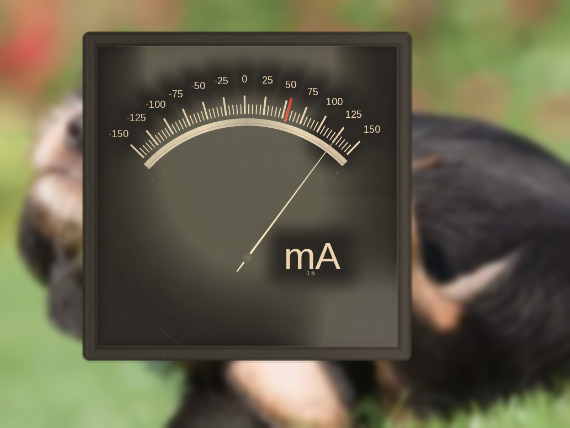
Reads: 125mA
